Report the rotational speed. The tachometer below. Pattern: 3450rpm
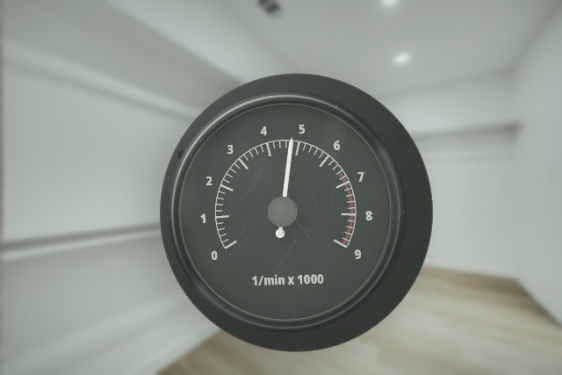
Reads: 4800rpm
